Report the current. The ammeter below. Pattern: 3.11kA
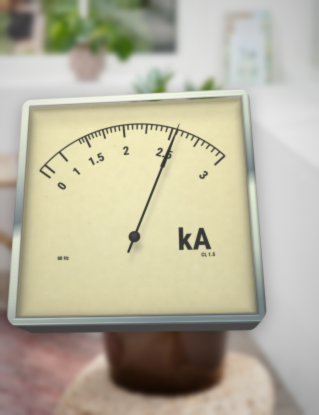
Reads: 2.55kA
